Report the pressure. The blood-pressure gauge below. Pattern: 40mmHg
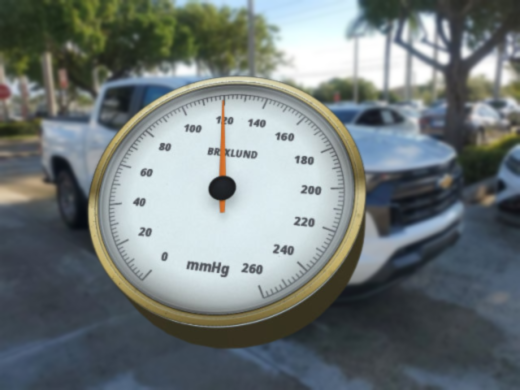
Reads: 120mmHg
